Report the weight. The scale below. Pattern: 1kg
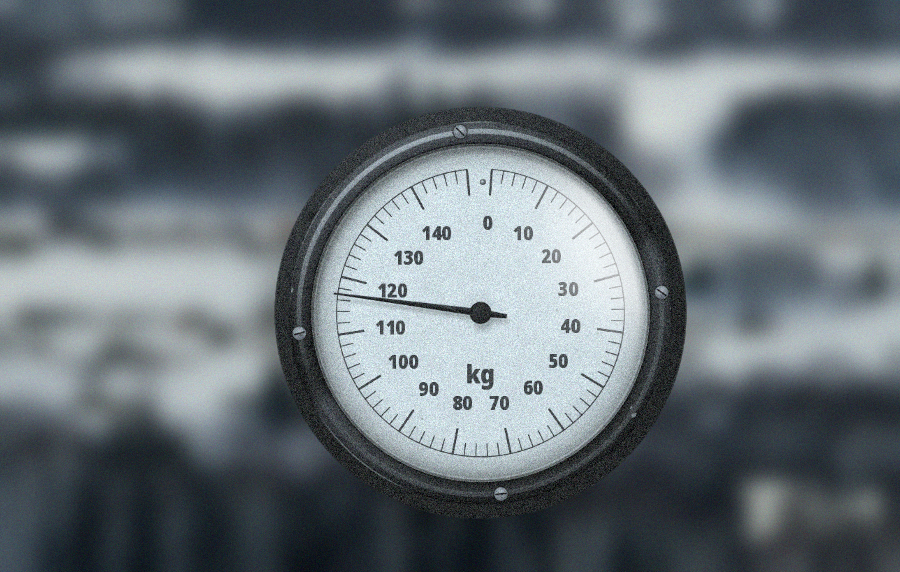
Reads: 117kg
